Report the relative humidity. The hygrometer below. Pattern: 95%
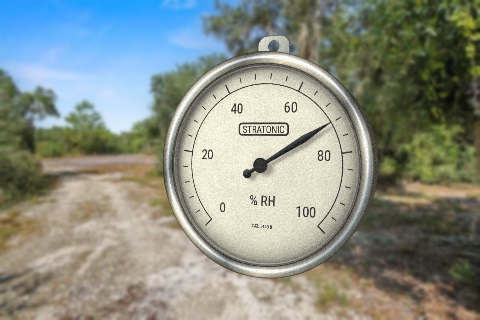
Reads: 72%
